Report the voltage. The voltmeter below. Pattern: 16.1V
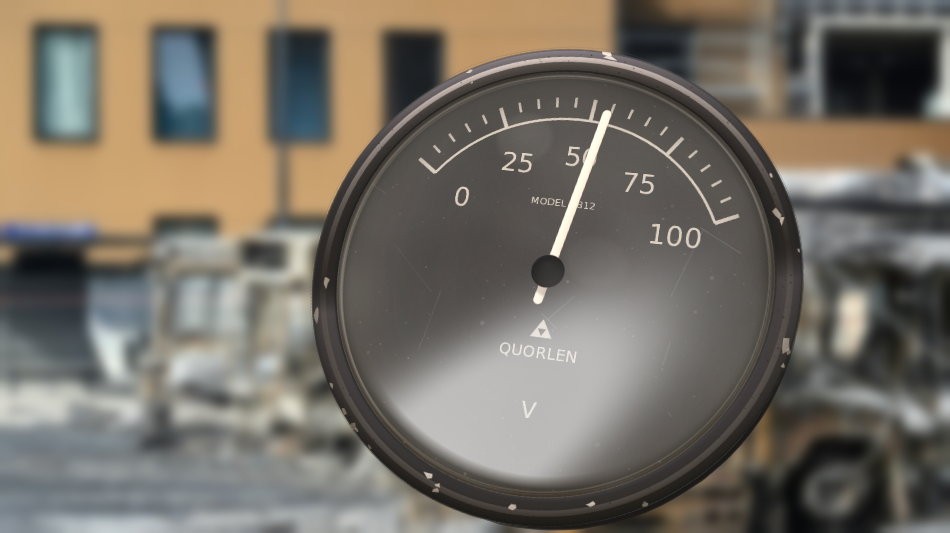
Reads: 55V
